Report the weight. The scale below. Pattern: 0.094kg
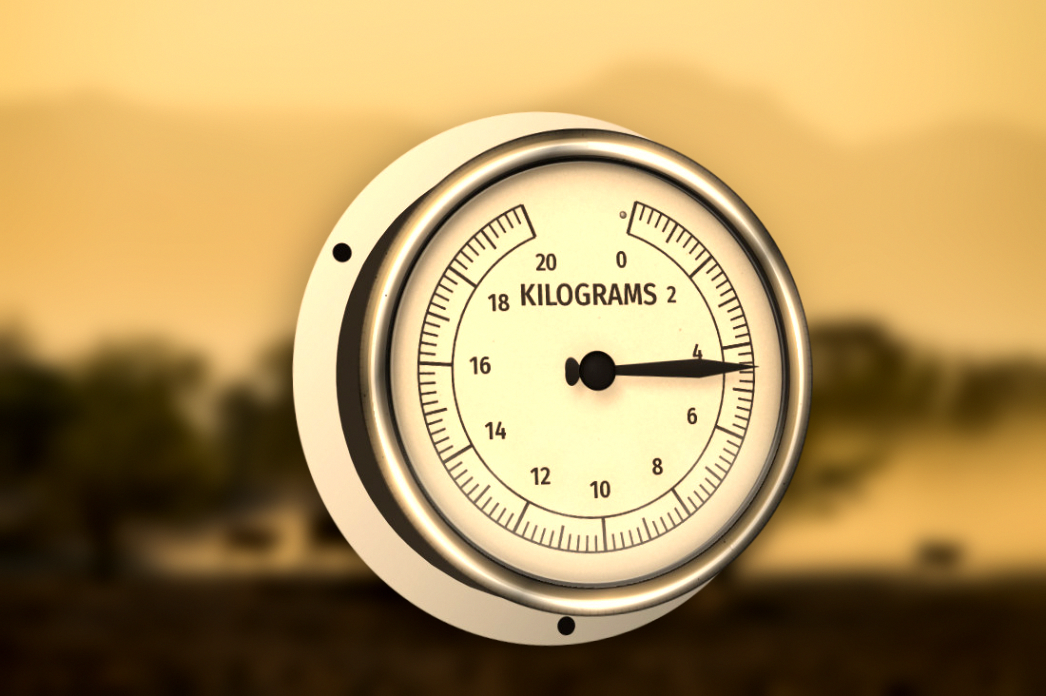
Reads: 4.5kg
